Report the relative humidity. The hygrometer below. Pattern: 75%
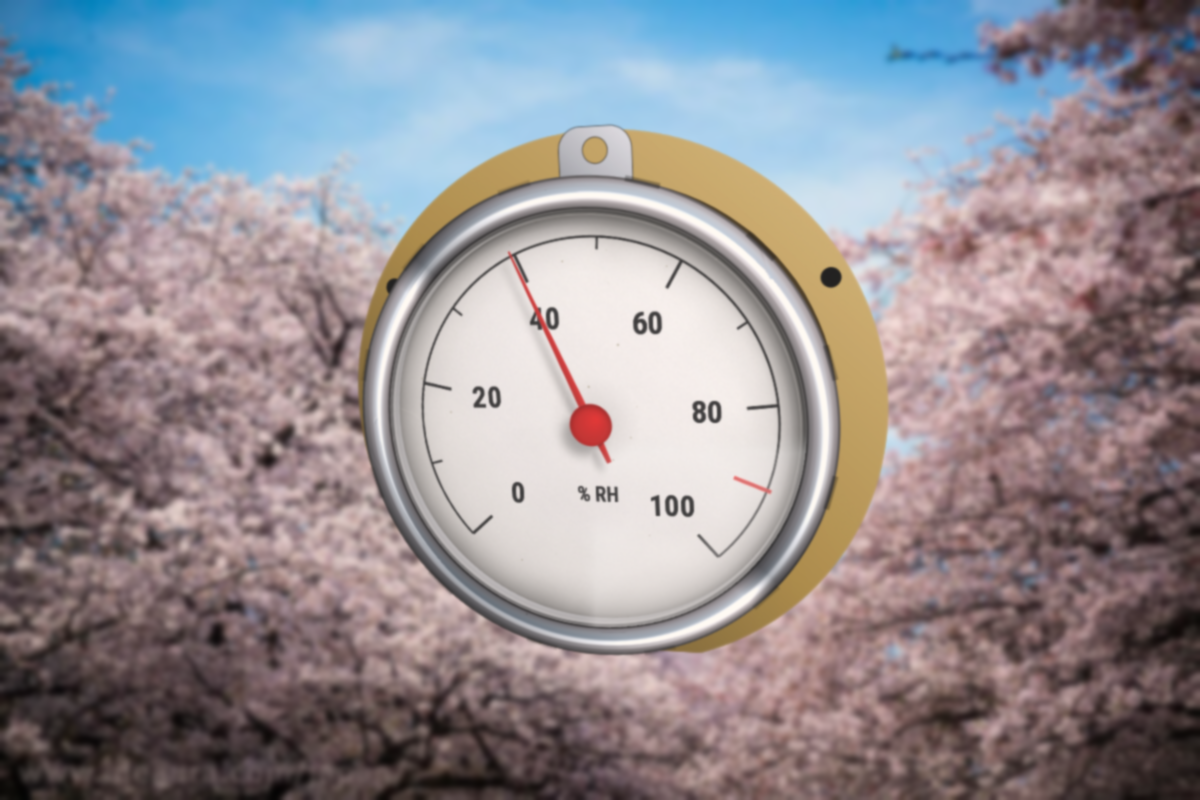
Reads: 40%
